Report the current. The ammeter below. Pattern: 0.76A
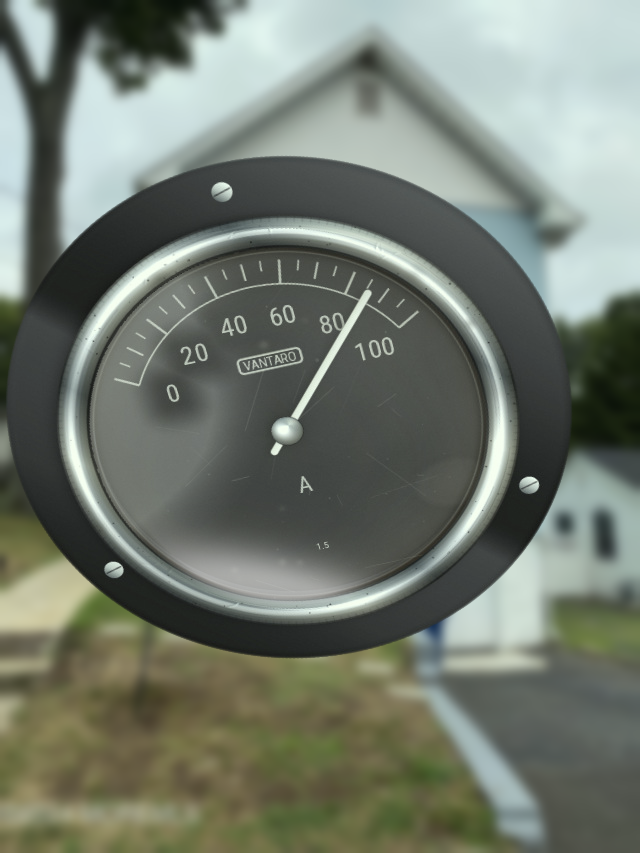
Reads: 85A
